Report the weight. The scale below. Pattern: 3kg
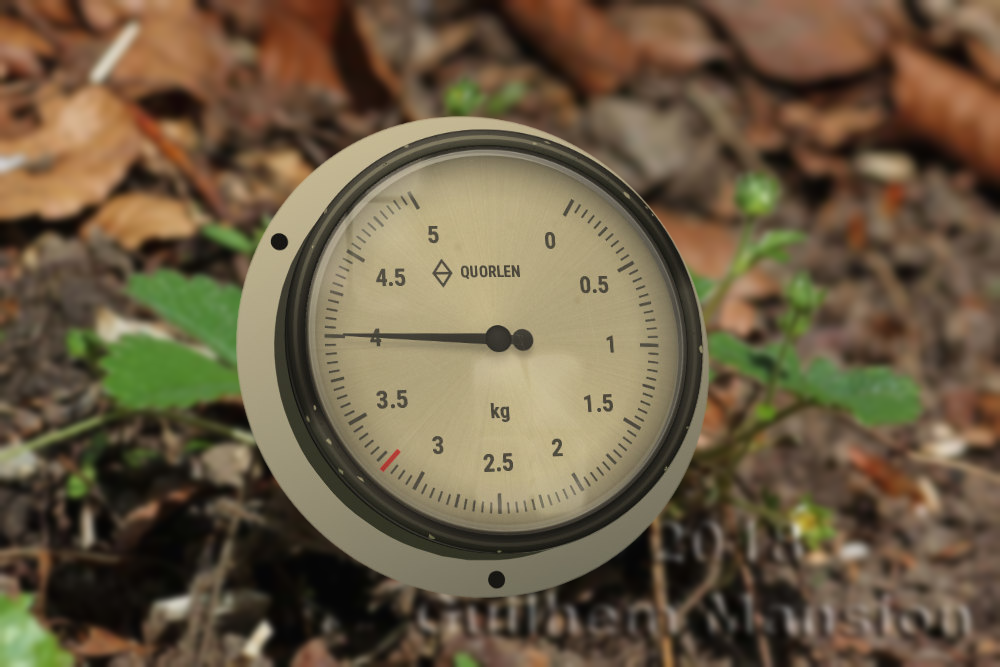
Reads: 4kg
